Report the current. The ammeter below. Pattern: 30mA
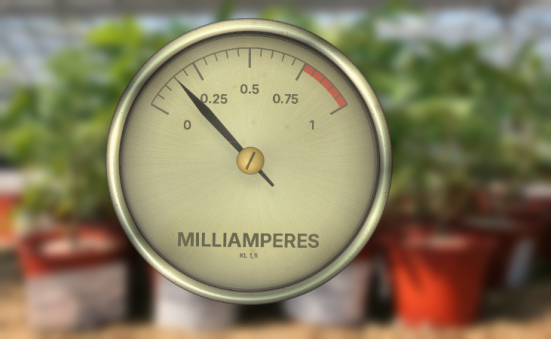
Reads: 0.15mA
